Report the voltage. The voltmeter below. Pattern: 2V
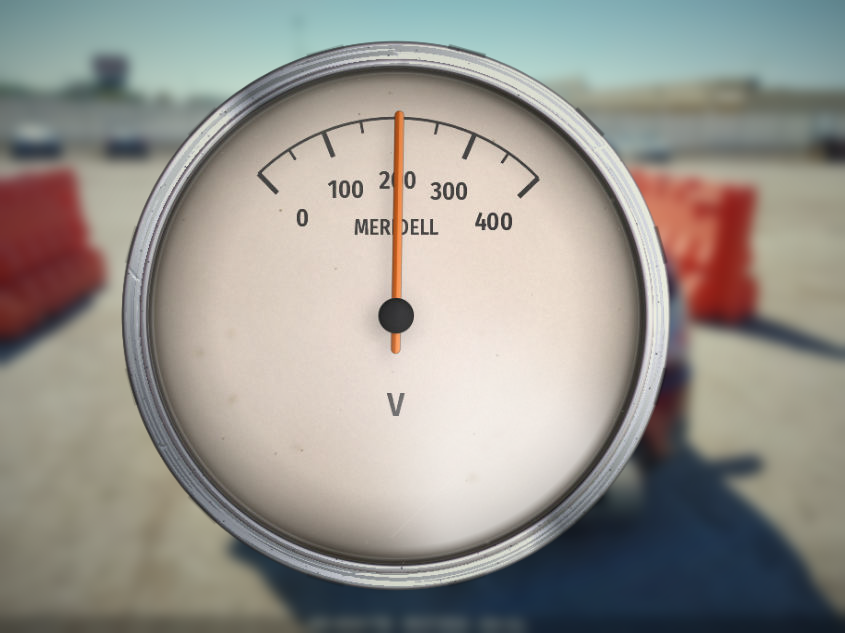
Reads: 200V
